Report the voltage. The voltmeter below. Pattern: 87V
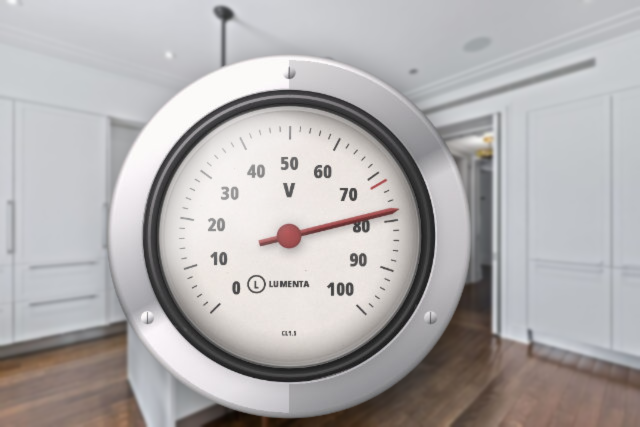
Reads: 78V
